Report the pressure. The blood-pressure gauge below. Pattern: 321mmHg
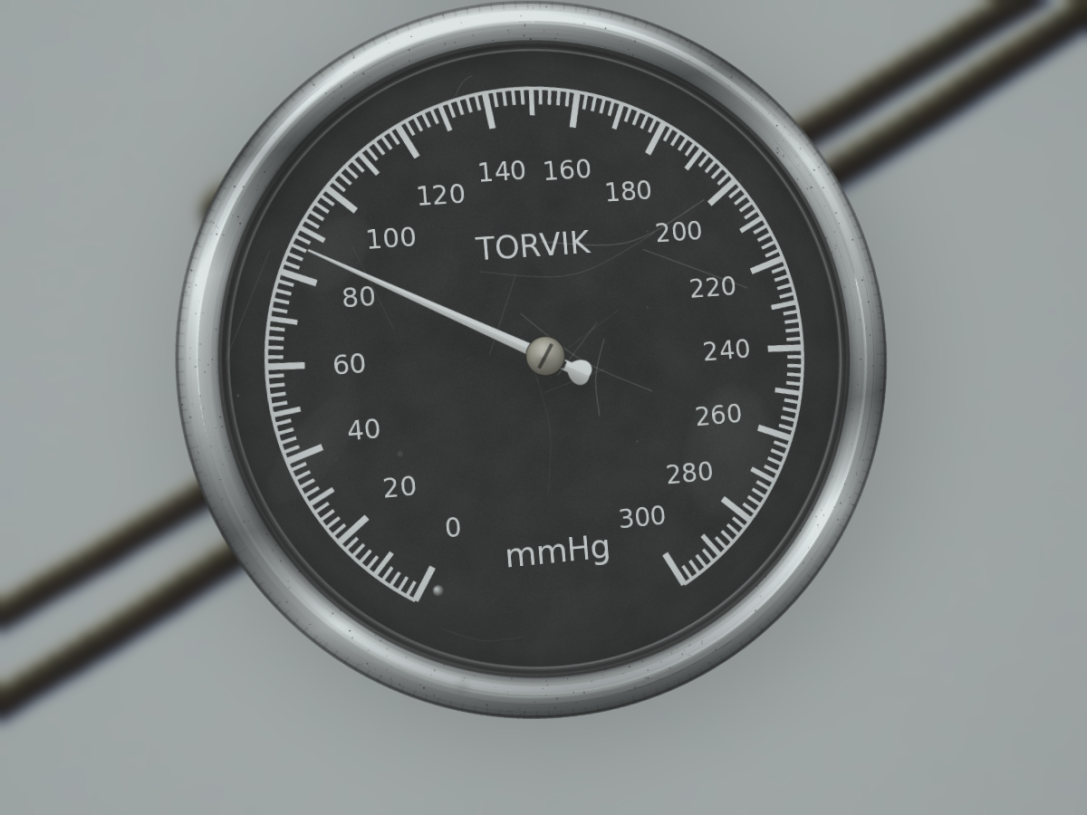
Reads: 86mmHg
